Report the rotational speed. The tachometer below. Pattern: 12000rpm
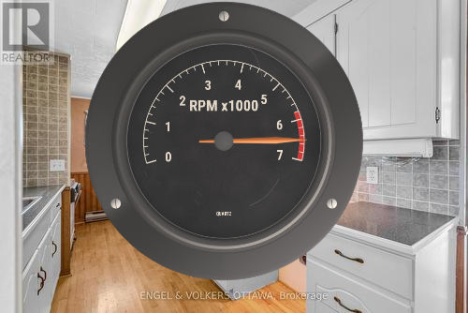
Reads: 6500rpm
